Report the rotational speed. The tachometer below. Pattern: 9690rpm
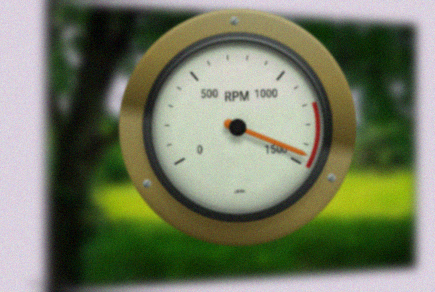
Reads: 1450rpm
